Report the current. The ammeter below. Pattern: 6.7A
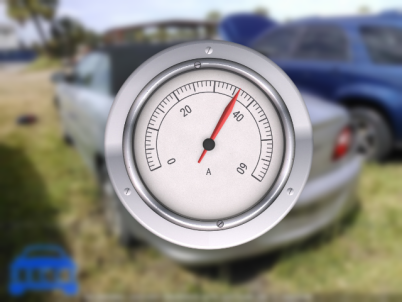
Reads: 36A
